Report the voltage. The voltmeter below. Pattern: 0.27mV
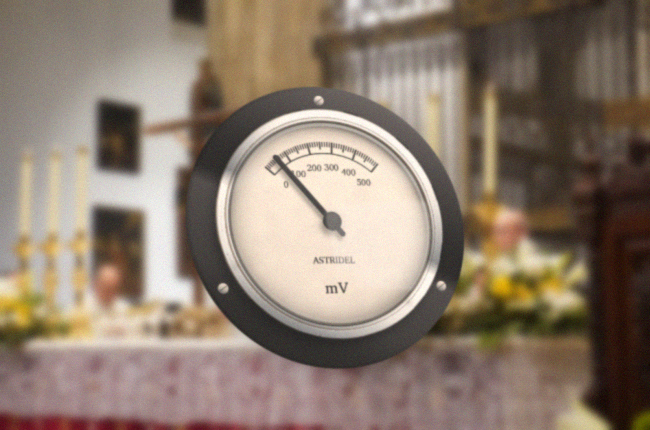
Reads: 50mV
